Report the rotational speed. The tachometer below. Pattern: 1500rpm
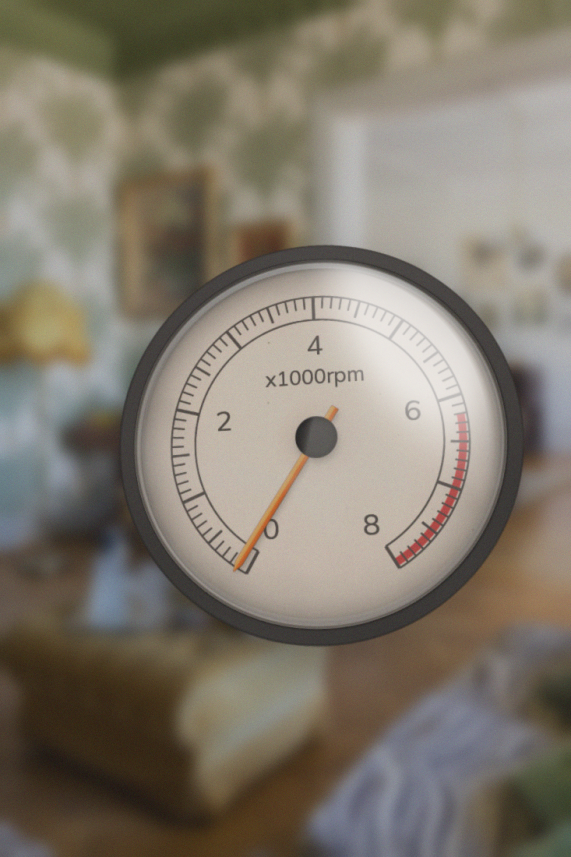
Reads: 100rpm
